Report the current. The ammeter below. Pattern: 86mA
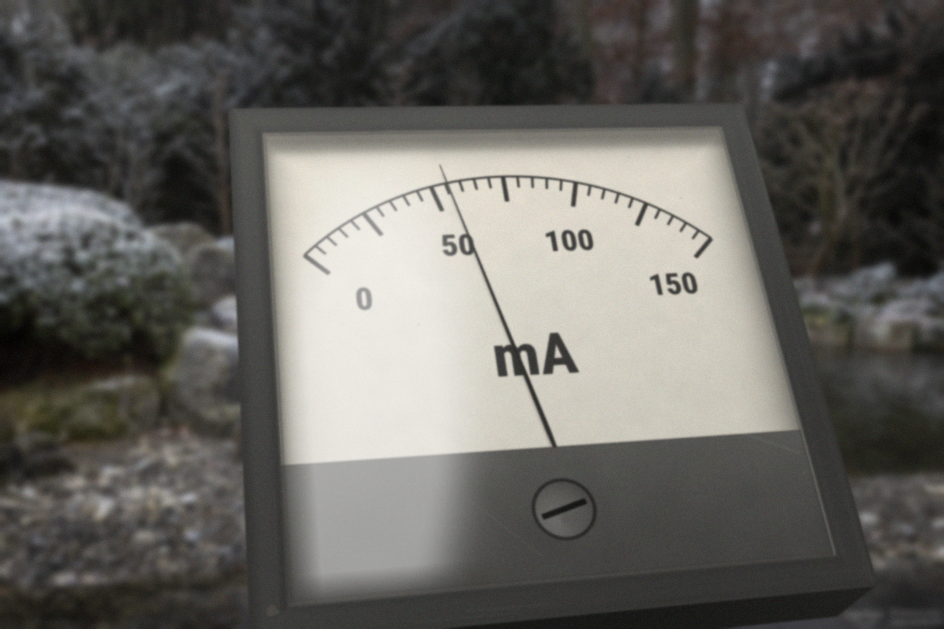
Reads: 55mA
